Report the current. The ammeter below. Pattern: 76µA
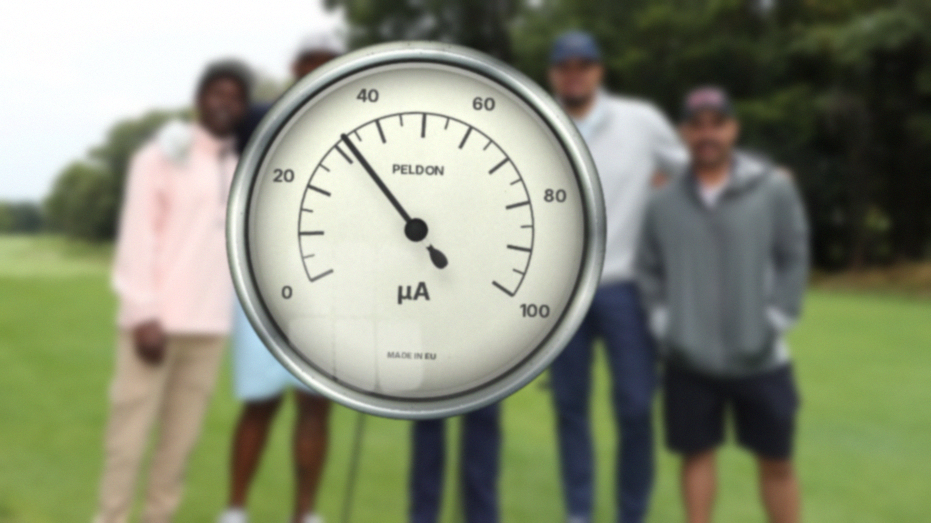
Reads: 32.5µA
